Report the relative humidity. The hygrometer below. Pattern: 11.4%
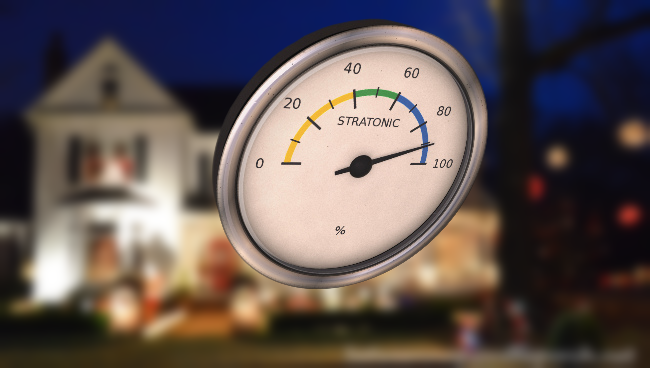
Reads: 90%
